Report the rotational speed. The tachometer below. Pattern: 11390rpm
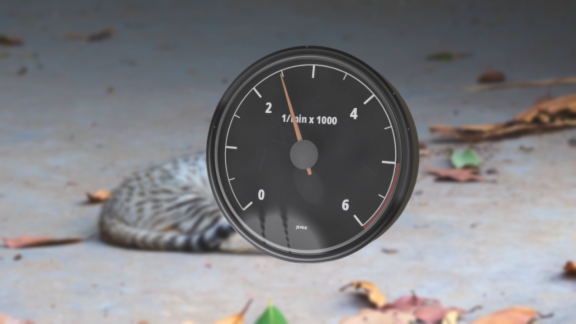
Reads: 2500rpm
